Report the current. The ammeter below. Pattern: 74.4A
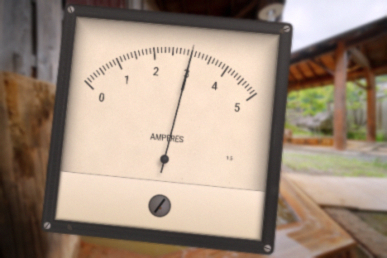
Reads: 3A
